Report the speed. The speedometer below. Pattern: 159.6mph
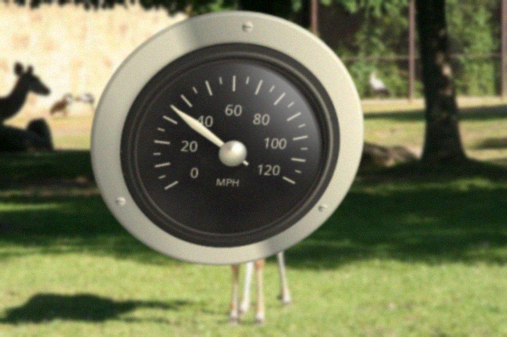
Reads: 35mph
